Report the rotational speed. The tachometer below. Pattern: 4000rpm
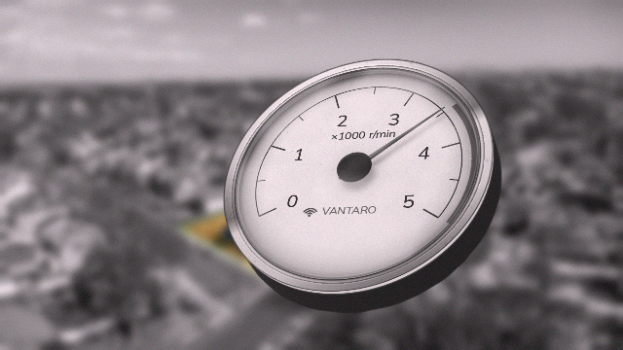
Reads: 3500rpm
